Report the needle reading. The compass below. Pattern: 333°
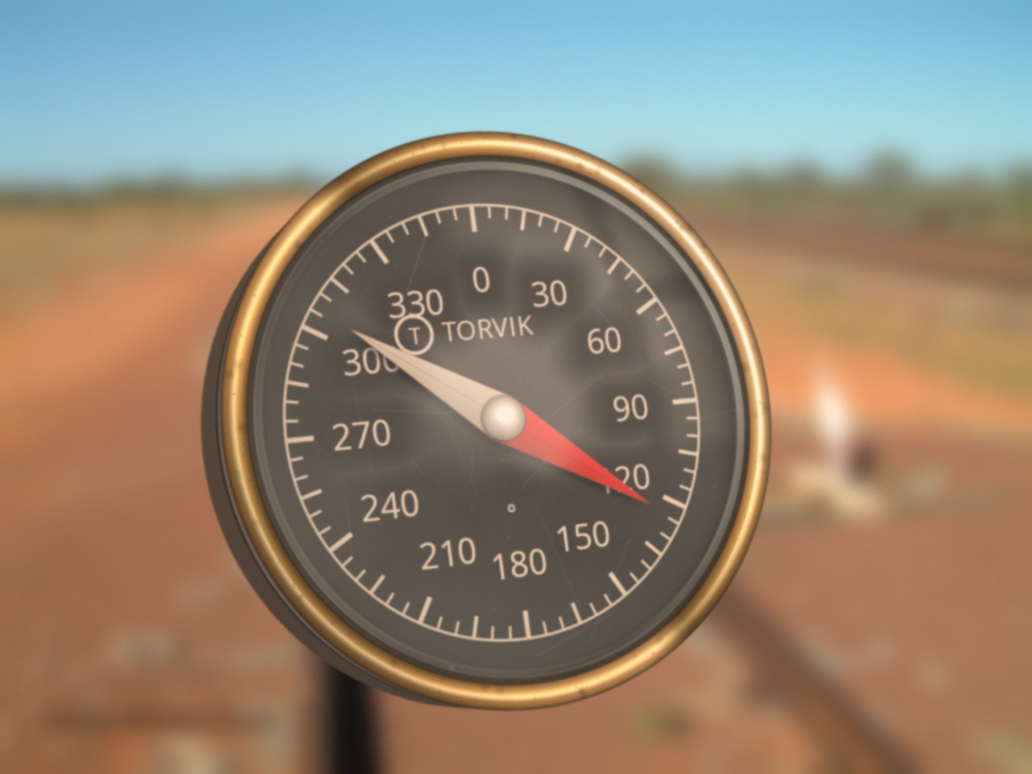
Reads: 125°
